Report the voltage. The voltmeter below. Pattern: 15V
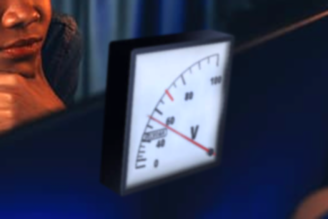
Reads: 55V
